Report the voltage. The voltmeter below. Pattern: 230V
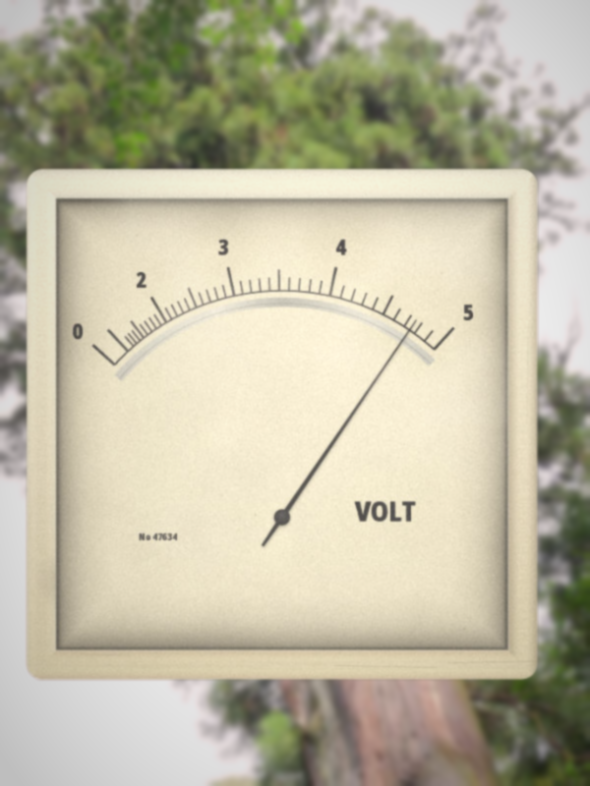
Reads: 4.75V
